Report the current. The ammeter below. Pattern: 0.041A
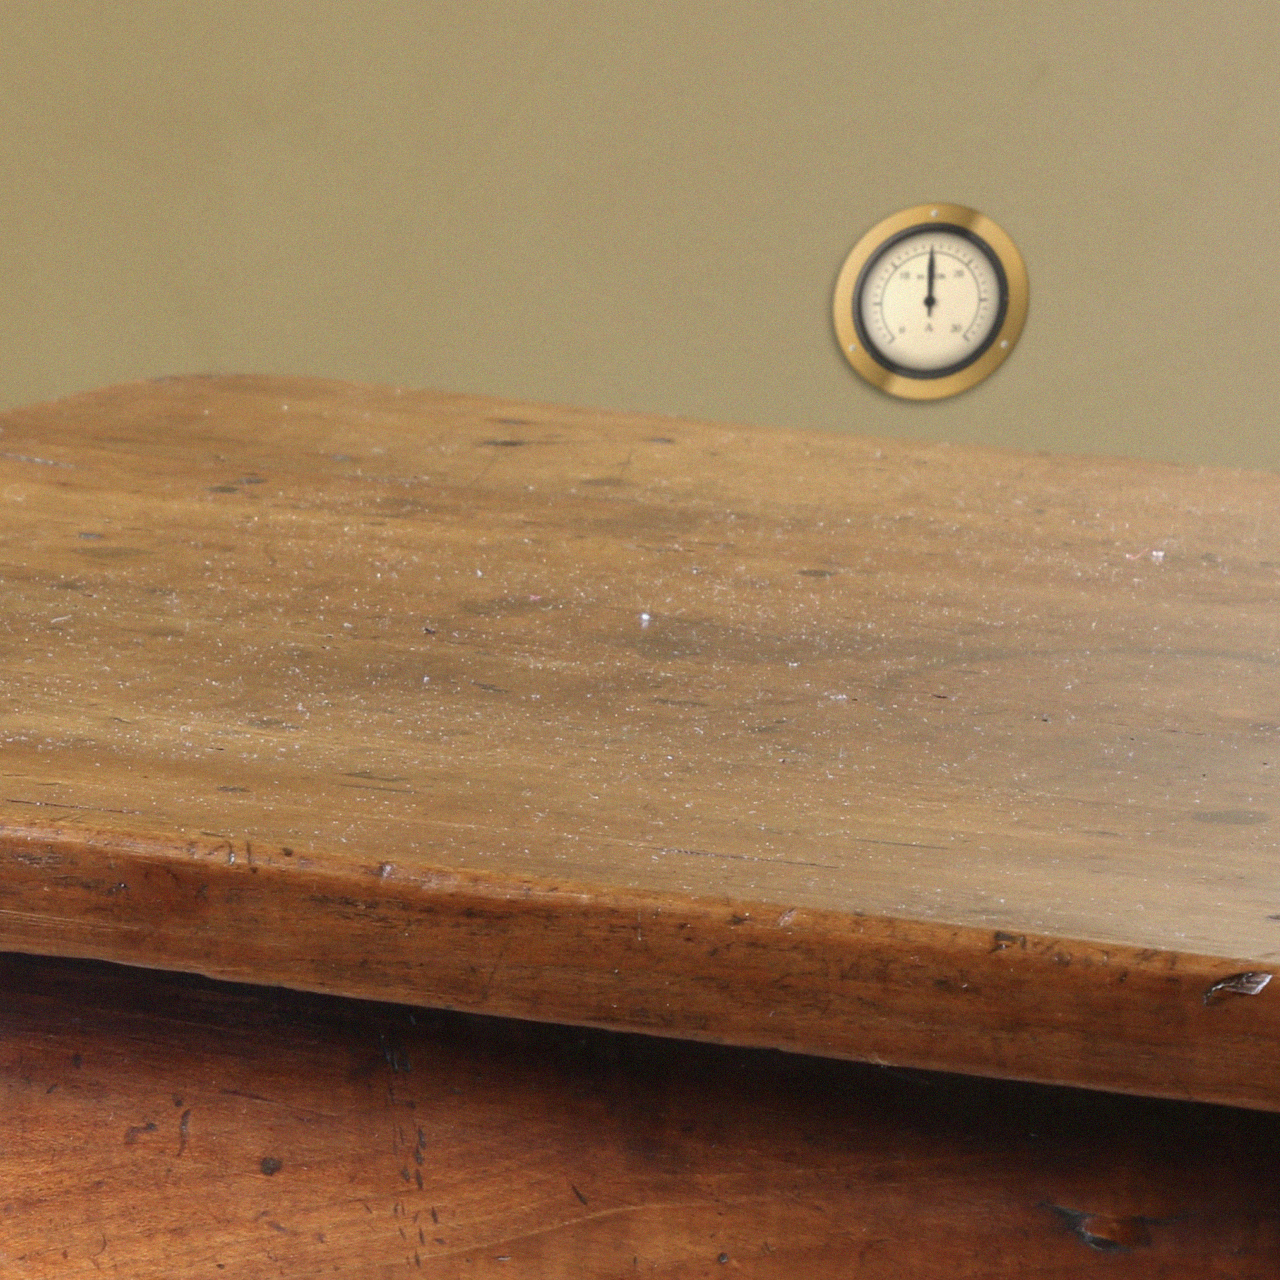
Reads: 15A
